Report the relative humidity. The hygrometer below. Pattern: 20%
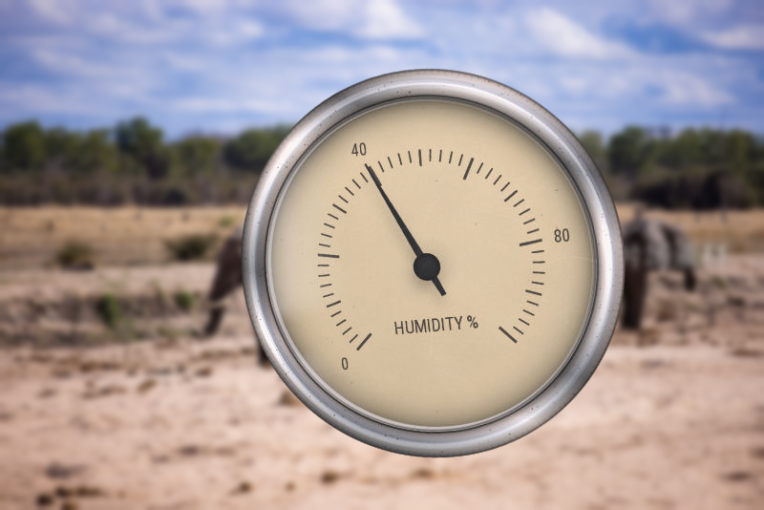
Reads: 40%
